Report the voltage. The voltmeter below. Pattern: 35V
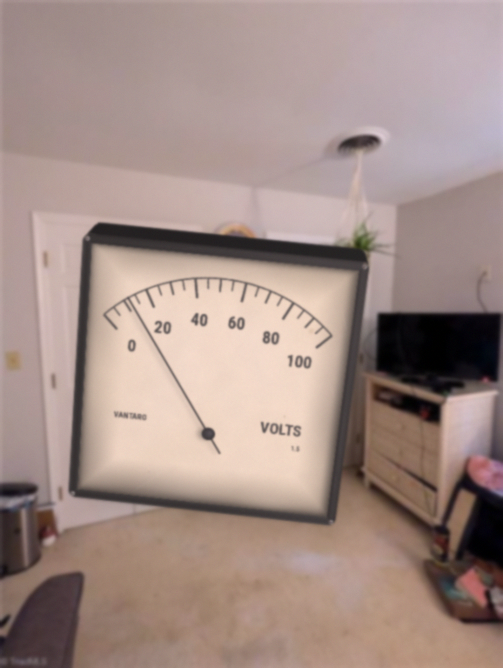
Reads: 12.5V
